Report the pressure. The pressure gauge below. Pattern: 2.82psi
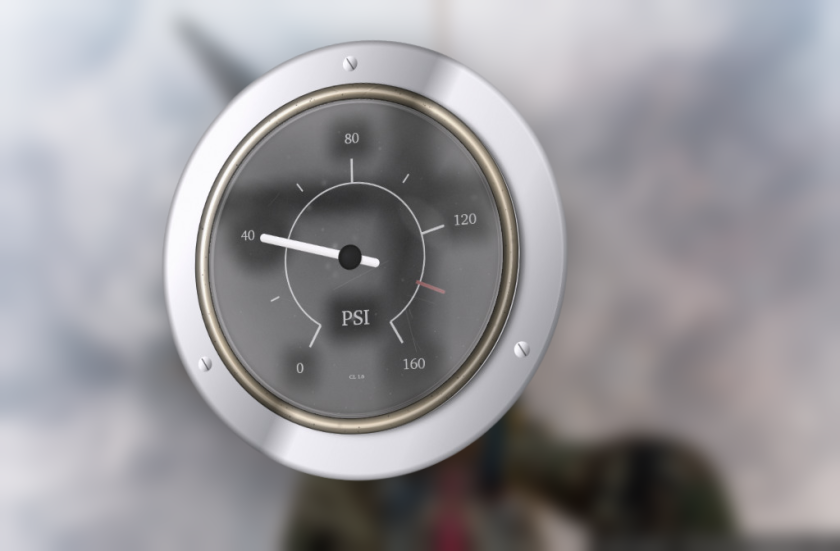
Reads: 40psi
